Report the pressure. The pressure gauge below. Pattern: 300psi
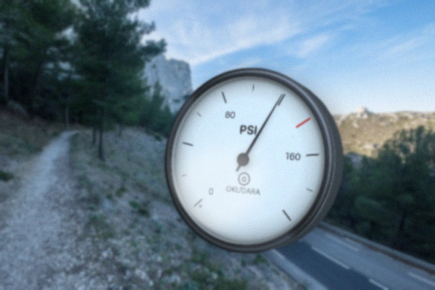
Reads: 120psi
